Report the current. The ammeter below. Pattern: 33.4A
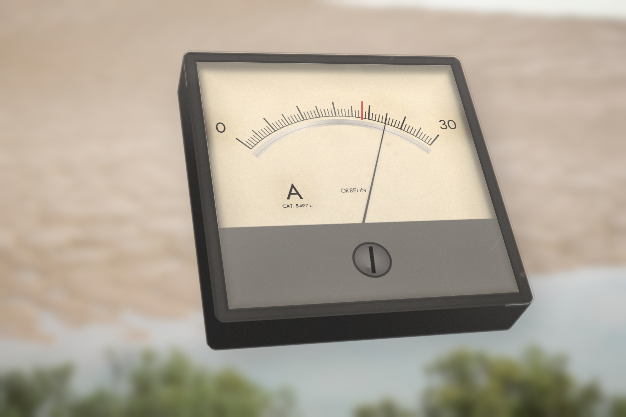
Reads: 22.5A
